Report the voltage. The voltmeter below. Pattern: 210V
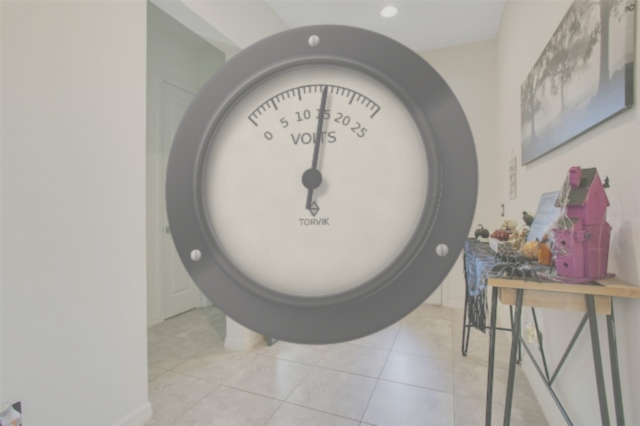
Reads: 15V
